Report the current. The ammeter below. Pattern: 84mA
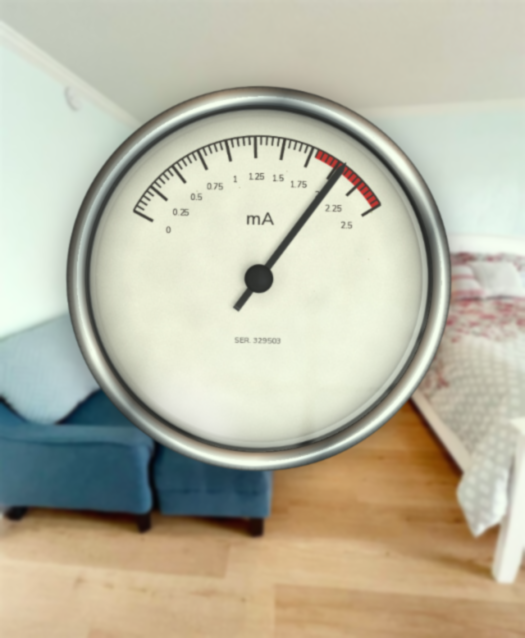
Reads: 2.05mA
